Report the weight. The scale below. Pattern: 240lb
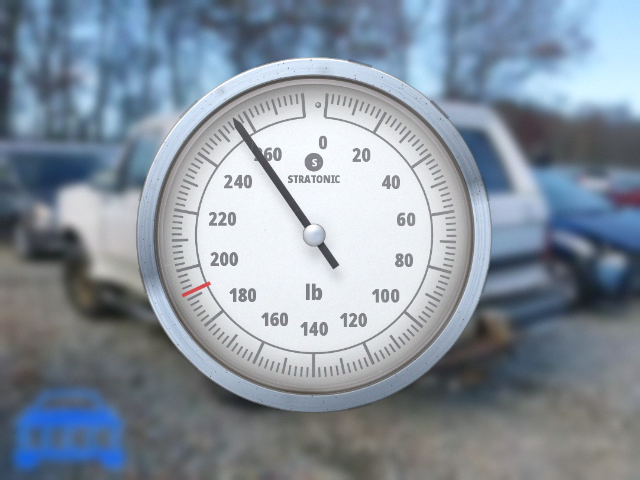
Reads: 256lb
